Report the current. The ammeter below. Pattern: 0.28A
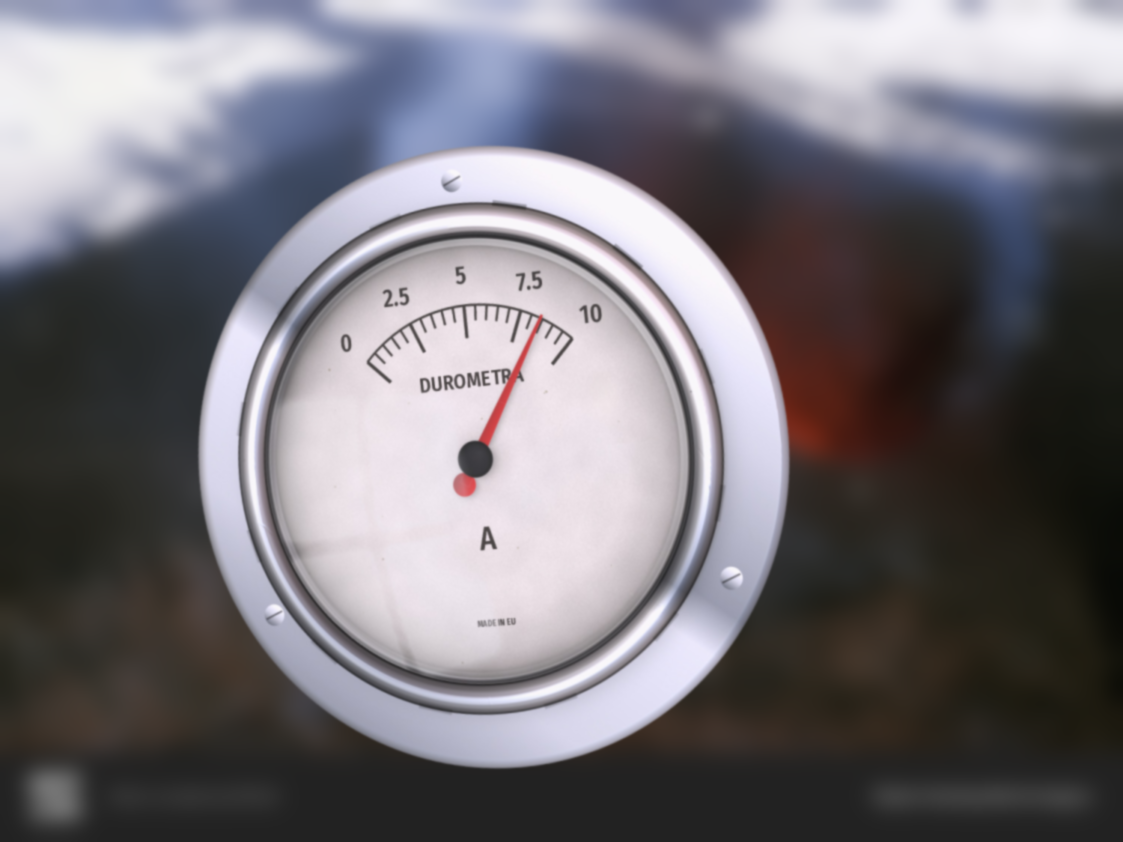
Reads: 8.5A
